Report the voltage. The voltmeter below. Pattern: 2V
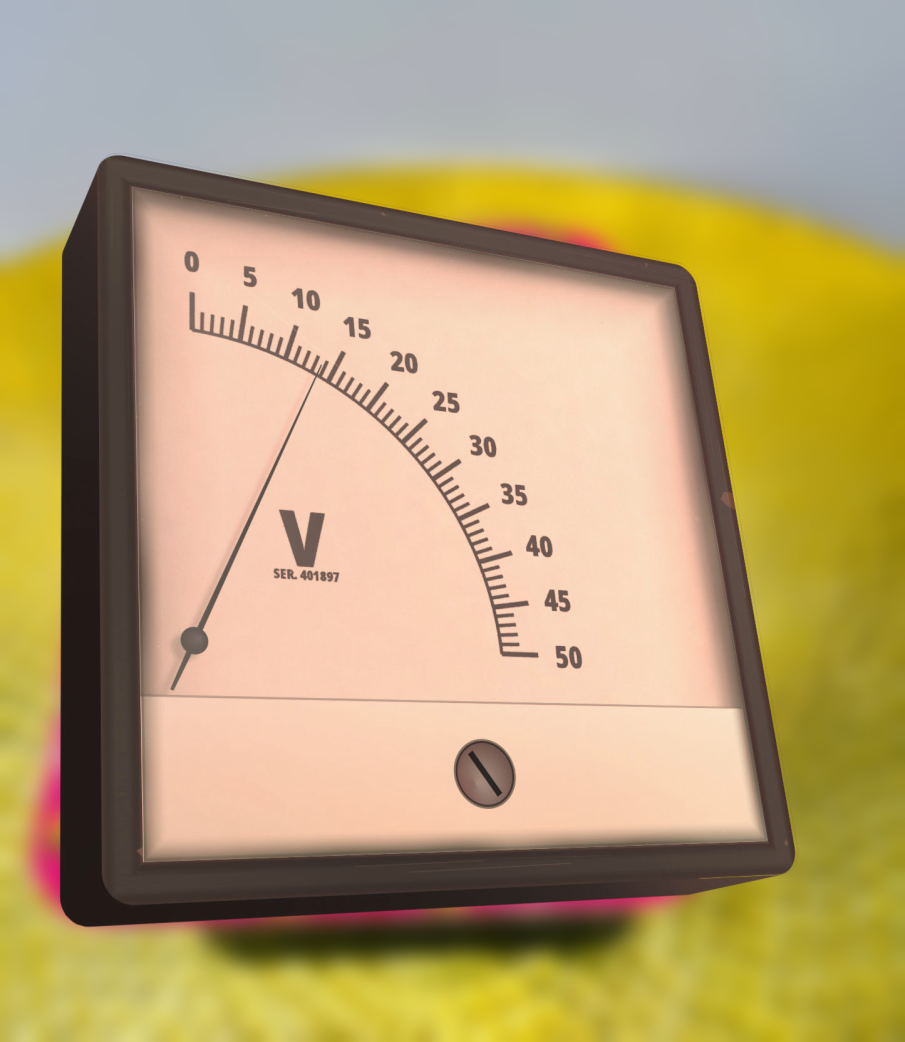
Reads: 13.5V
